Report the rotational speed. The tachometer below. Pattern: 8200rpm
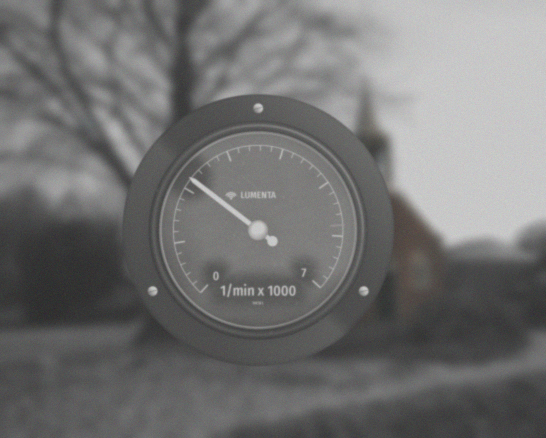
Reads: 2200rpm
